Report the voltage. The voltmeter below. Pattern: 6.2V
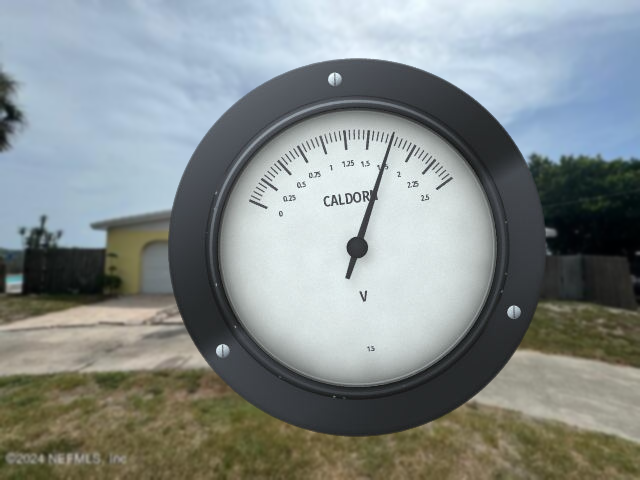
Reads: 1.75V
